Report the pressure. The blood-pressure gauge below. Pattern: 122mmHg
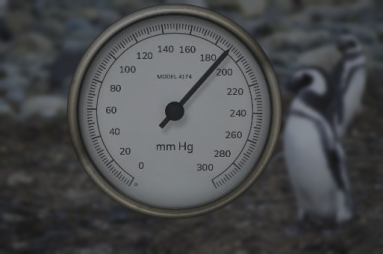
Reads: 190mmHg
